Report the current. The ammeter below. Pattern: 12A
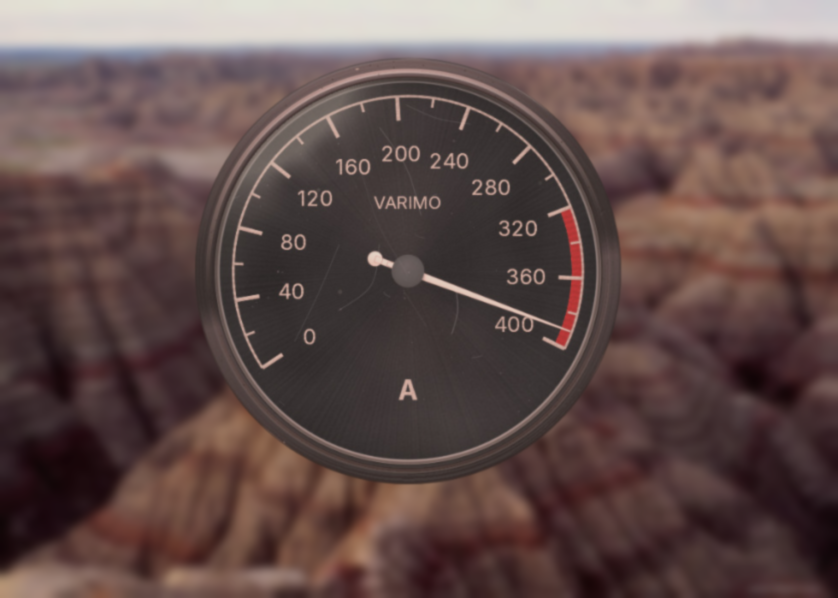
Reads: 390A
